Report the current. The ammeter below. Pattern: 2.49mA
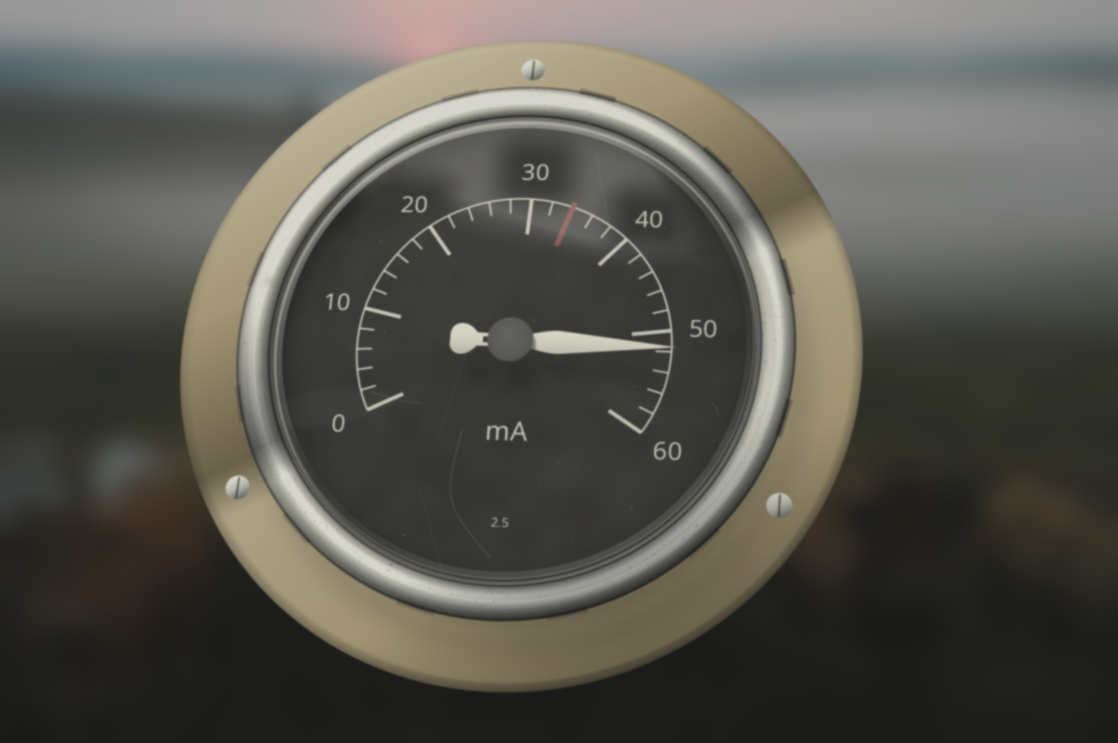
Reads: 52mA
